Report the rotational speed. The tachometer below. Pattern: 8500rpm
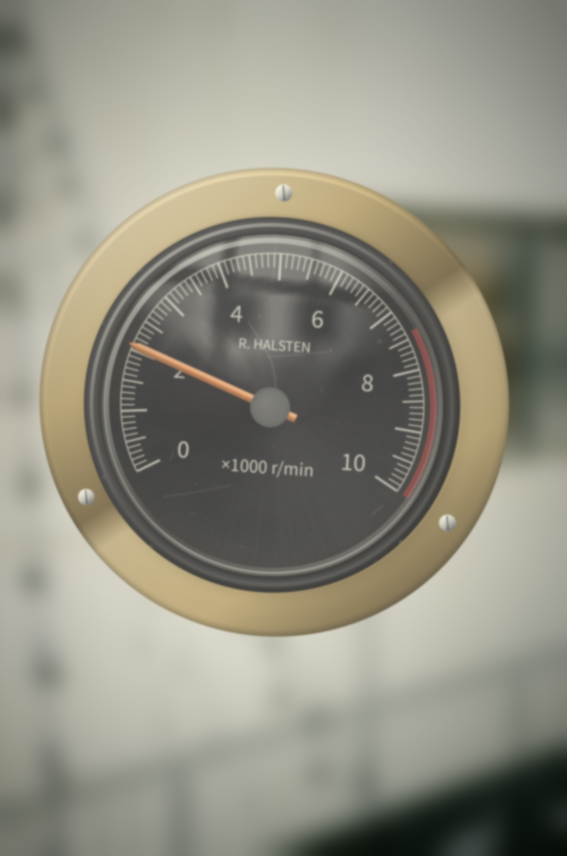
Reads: 2100rpm
